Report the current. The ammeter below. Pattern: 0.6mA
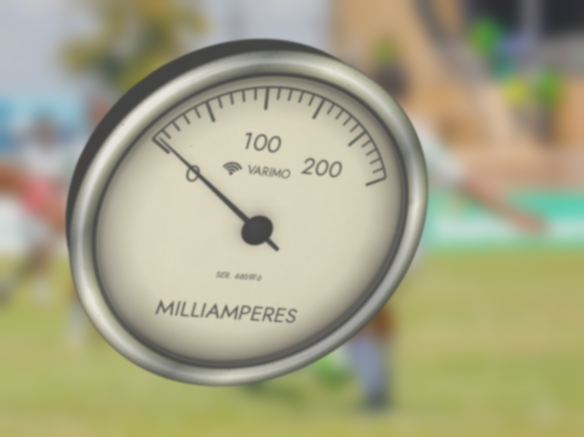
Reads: 5mA
